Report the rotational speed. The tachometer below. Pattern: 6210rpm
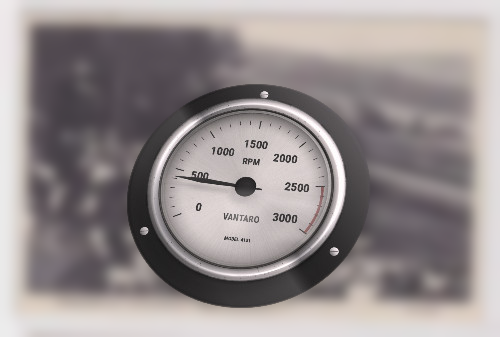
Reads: 400rpm
